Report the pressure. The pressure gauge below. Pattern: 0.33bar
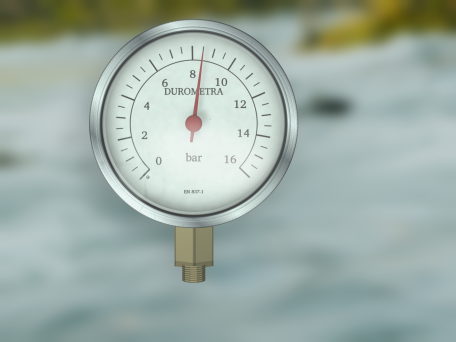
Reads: 8.5bar
